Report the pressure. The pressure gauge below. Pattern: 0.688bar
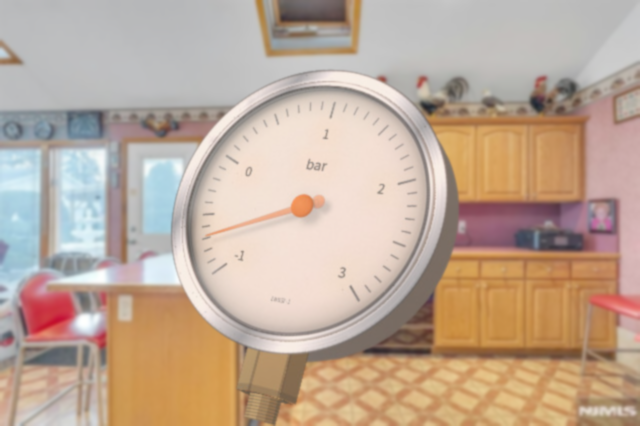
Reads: -0.7bar
